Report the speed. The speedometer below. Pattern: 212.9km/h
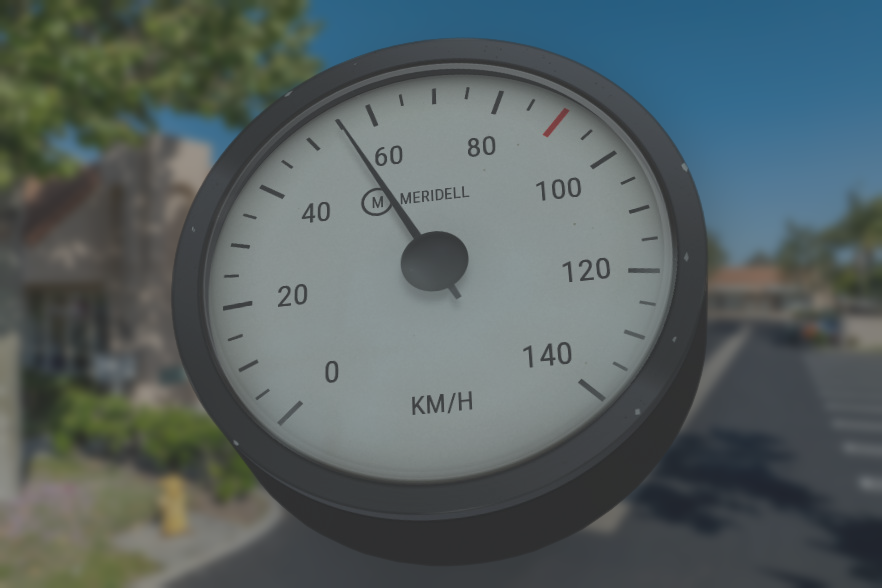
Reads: 55km/h
